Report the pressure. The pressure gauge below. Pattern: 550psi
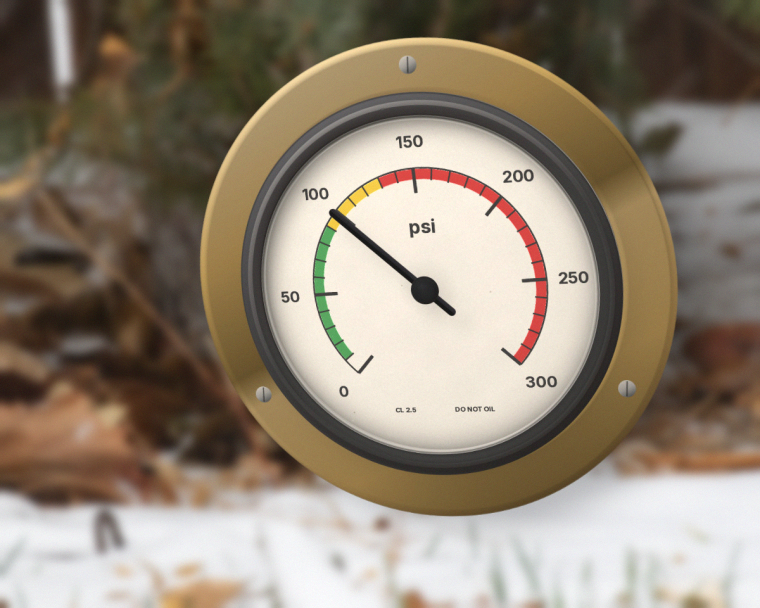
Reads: 100psi
